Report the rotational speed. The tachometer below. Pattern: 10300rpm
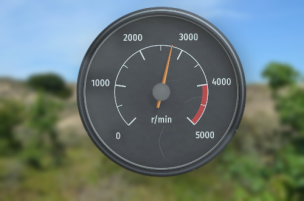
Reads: 2750rpm
